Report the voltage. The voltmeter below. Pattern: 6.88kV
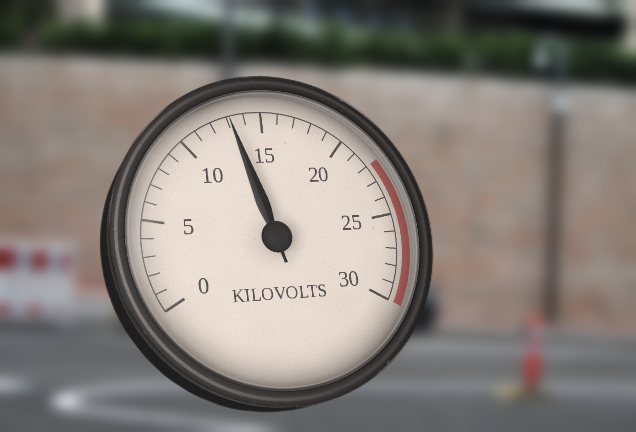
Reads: 13kV
